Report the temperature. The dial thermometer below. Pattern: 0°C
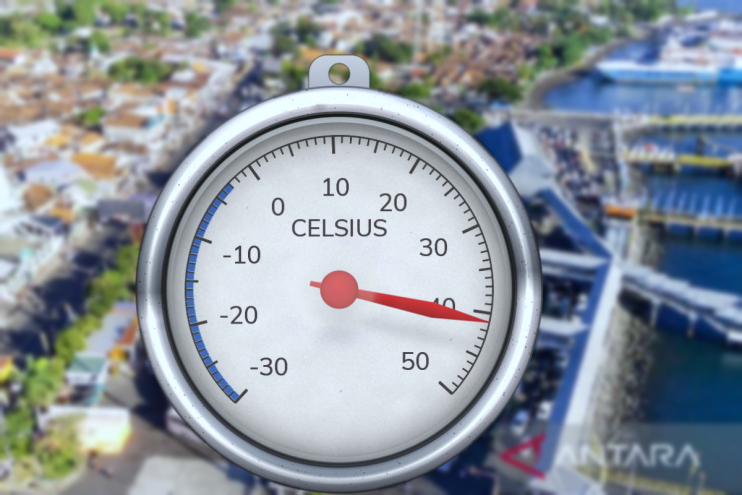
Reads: 41°C
